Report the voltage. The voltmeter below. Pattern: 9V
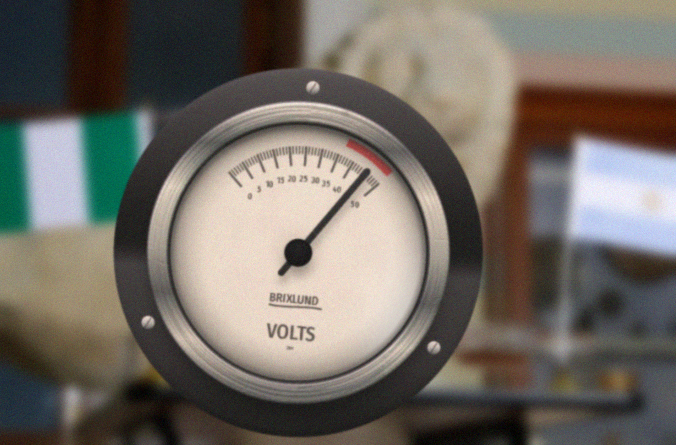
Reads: 45V
